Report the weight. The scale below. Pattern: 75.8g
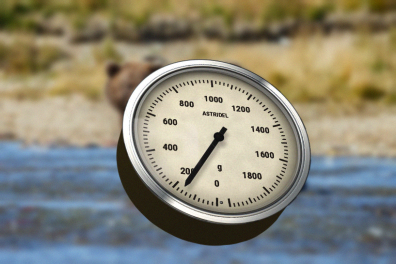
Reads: 160g
